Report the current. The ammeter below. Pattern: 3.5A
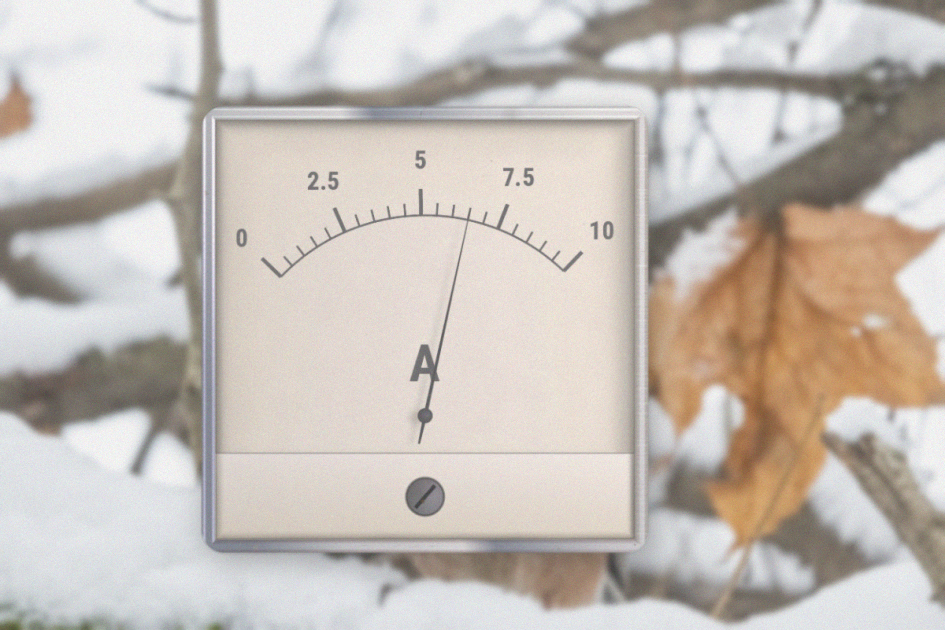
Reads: 6.5A
